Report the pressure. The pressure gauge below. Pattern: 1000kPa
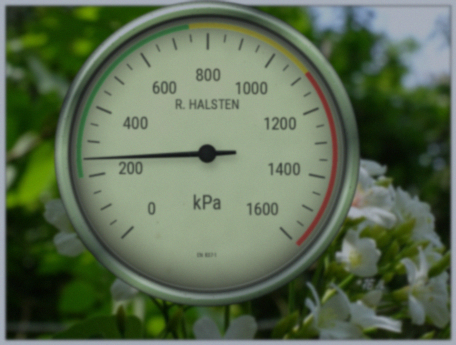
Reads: 250kPa
